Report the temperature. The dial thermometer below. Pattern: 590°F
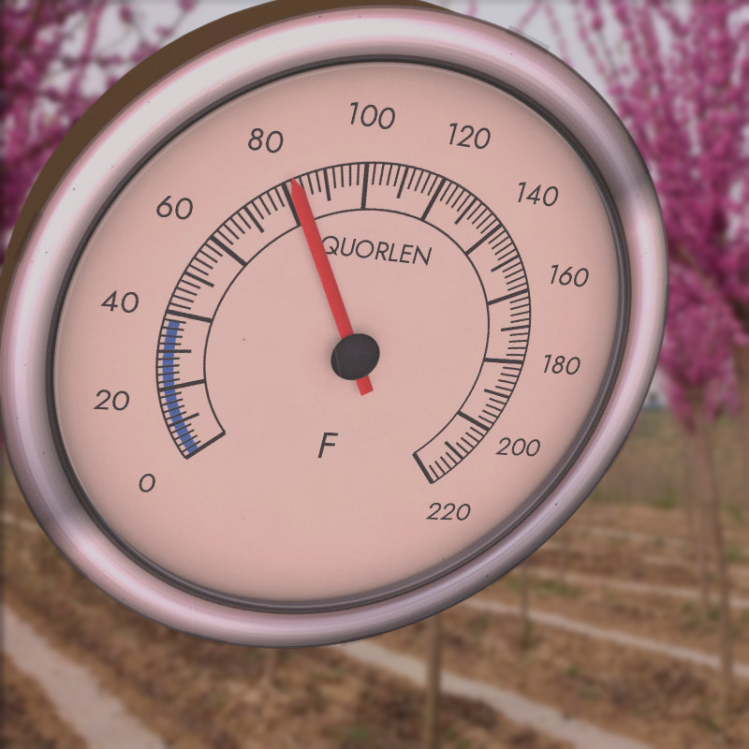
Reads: 82°F
